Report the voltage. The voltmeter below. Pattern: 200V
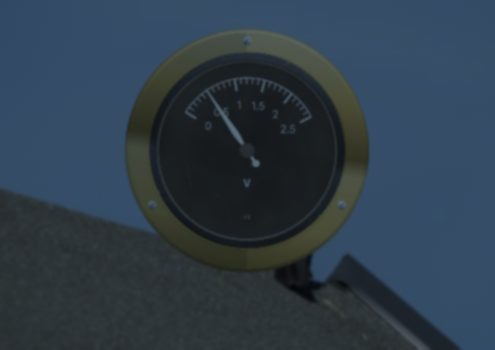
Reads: 0.5V
